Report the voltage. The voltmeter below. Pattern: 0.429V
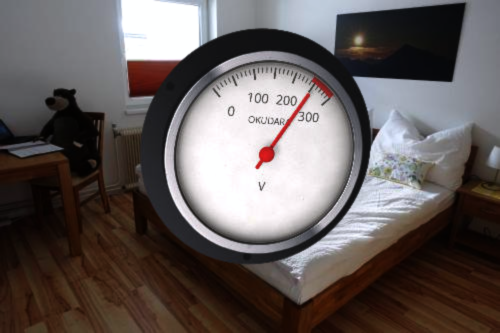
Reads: 250V
